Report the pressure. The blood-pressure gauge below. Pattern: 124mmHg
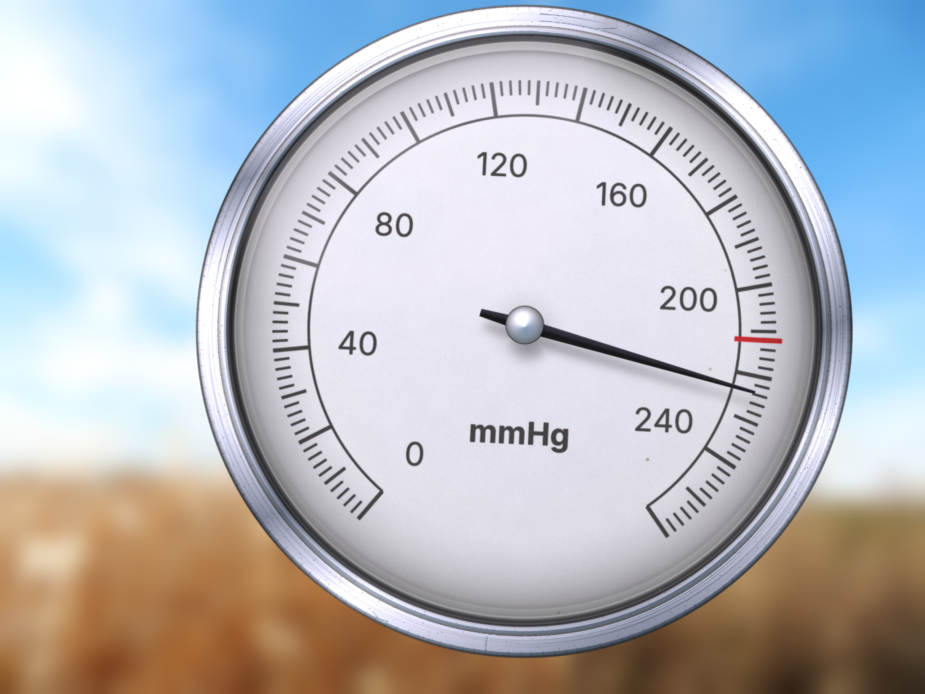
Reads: 224mmHg
